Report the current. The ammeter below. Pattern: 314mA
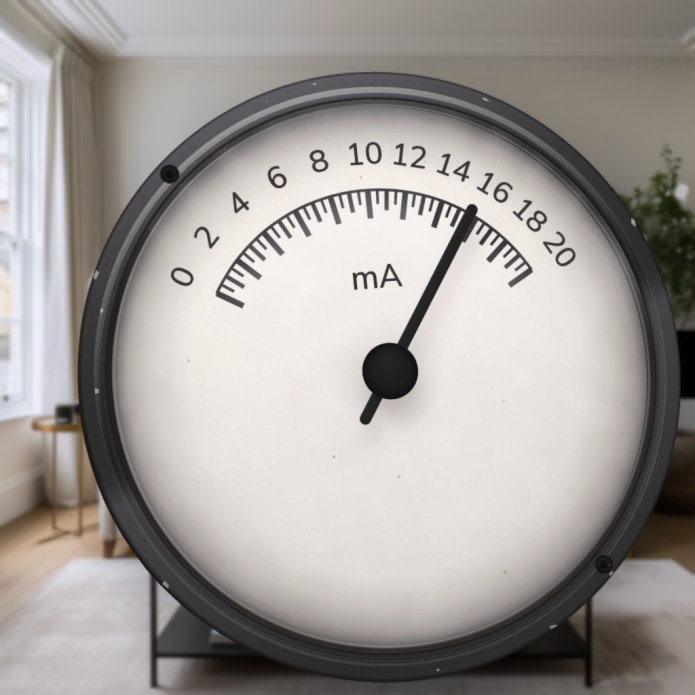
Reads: 15.5mA
